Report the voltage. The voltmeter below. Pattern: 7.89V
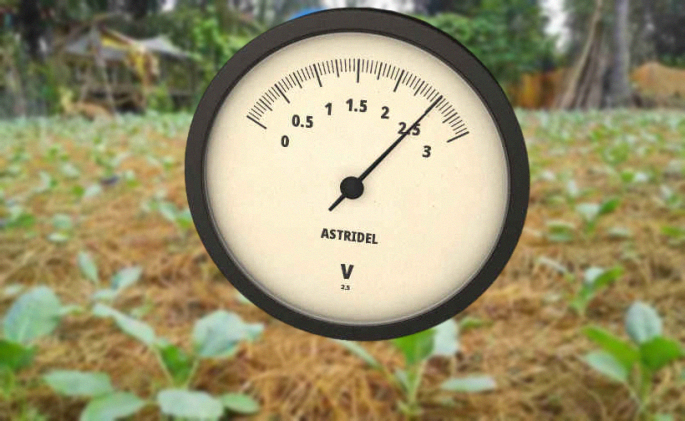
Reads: 2.5V
